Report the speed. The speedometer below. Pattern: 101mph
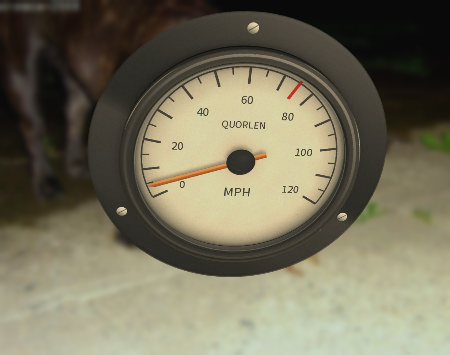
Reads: 5mph
